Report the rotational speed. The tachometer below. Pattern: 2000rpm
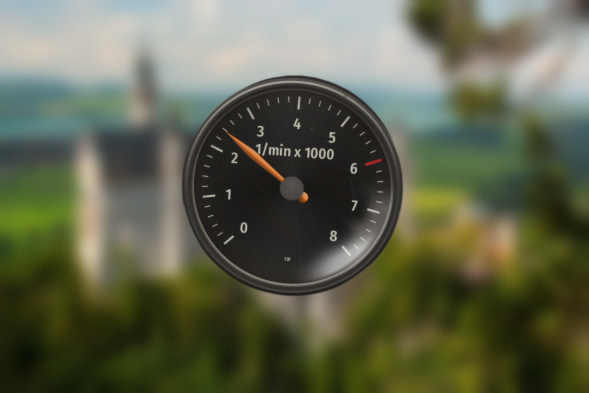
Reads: 2400rpm
